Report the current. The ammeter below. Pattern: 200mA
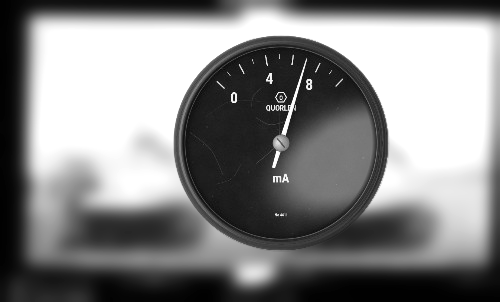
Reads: 7mA
